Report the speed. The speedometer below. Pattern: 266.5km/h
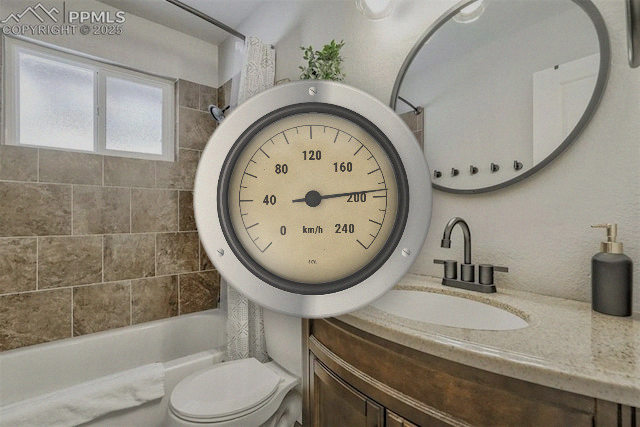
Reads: 195km/h
